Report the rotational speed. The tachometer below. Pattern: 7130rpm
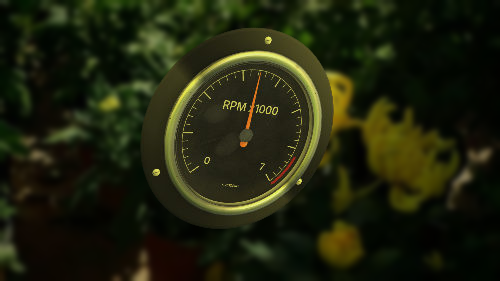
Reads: 3400rpm
